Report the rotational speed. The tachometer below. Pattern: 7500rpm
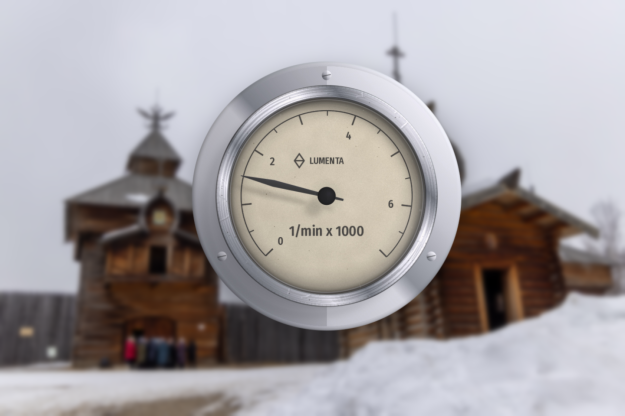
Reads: 1500rpm
